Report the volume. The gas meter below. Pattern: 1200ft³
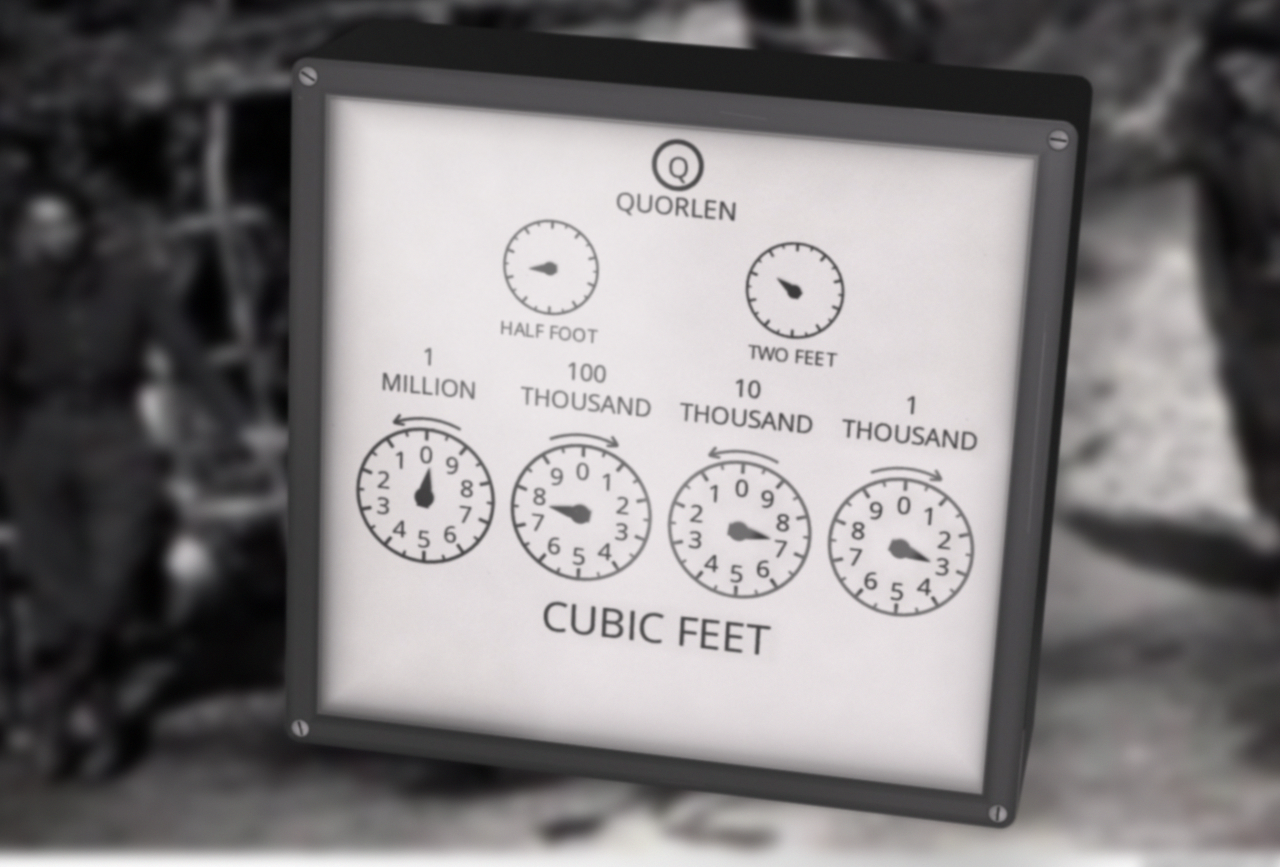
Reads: 977300ft³
